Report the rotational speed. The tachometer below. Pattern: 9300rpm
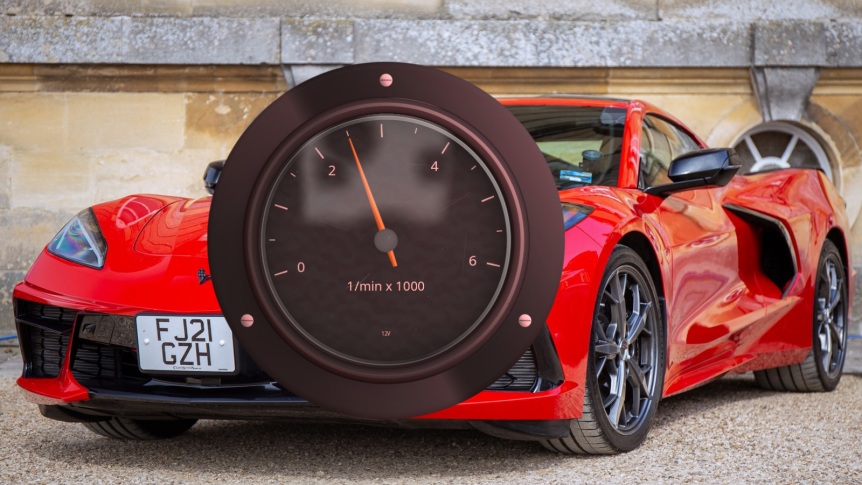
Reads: 2500rpm
